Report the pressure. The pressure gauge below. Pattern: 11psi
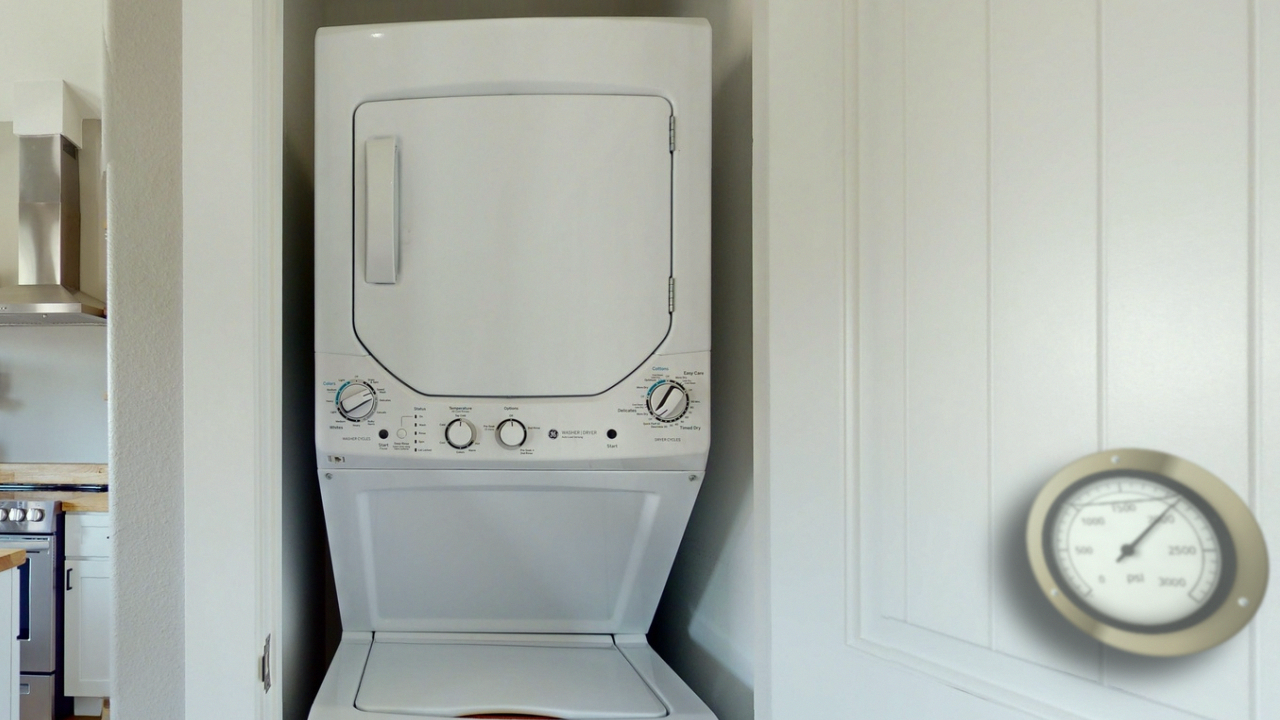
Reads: 2000psi
